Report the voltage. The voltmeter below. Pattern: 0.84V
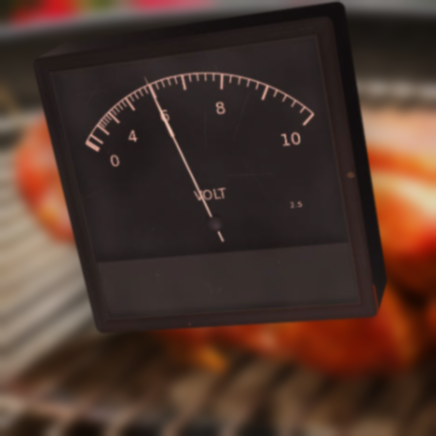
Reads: 6V
